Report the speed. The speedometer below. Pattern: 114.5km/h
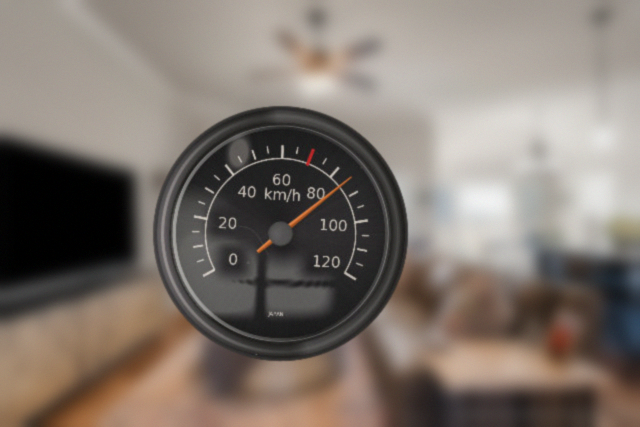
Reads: 85km/h
